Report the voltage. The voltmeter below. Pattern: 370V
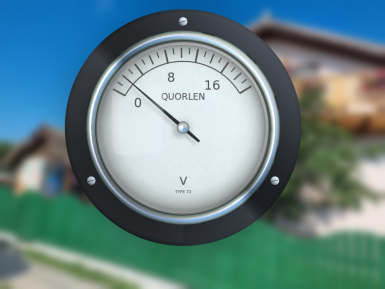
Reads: 2V
